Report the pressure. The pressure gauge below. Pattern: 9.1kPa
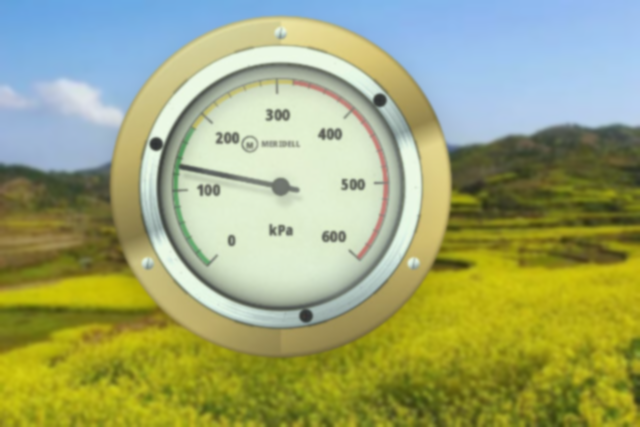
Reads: 130kPa
